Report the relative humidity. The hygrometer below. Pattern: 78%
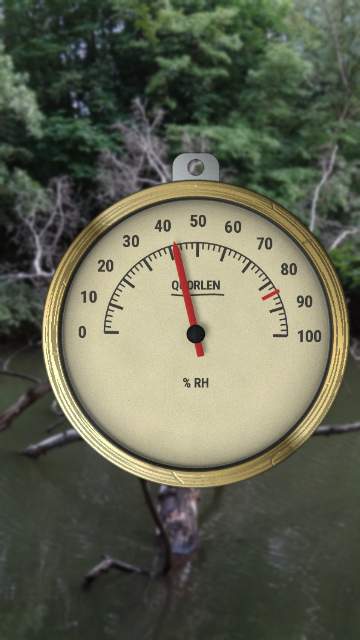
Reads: 42%
